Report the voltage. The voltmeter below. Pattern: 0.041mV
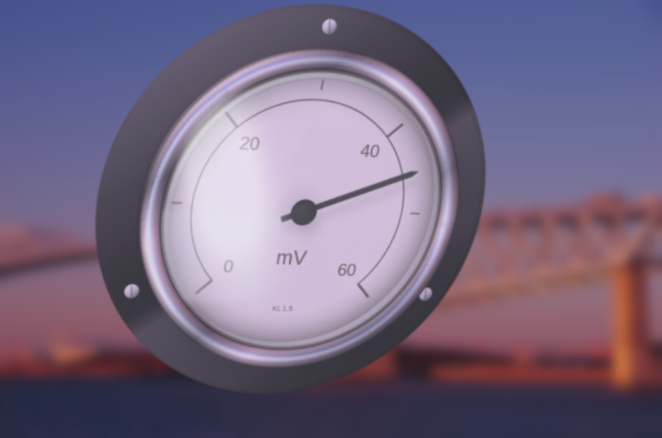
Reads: 45mV
